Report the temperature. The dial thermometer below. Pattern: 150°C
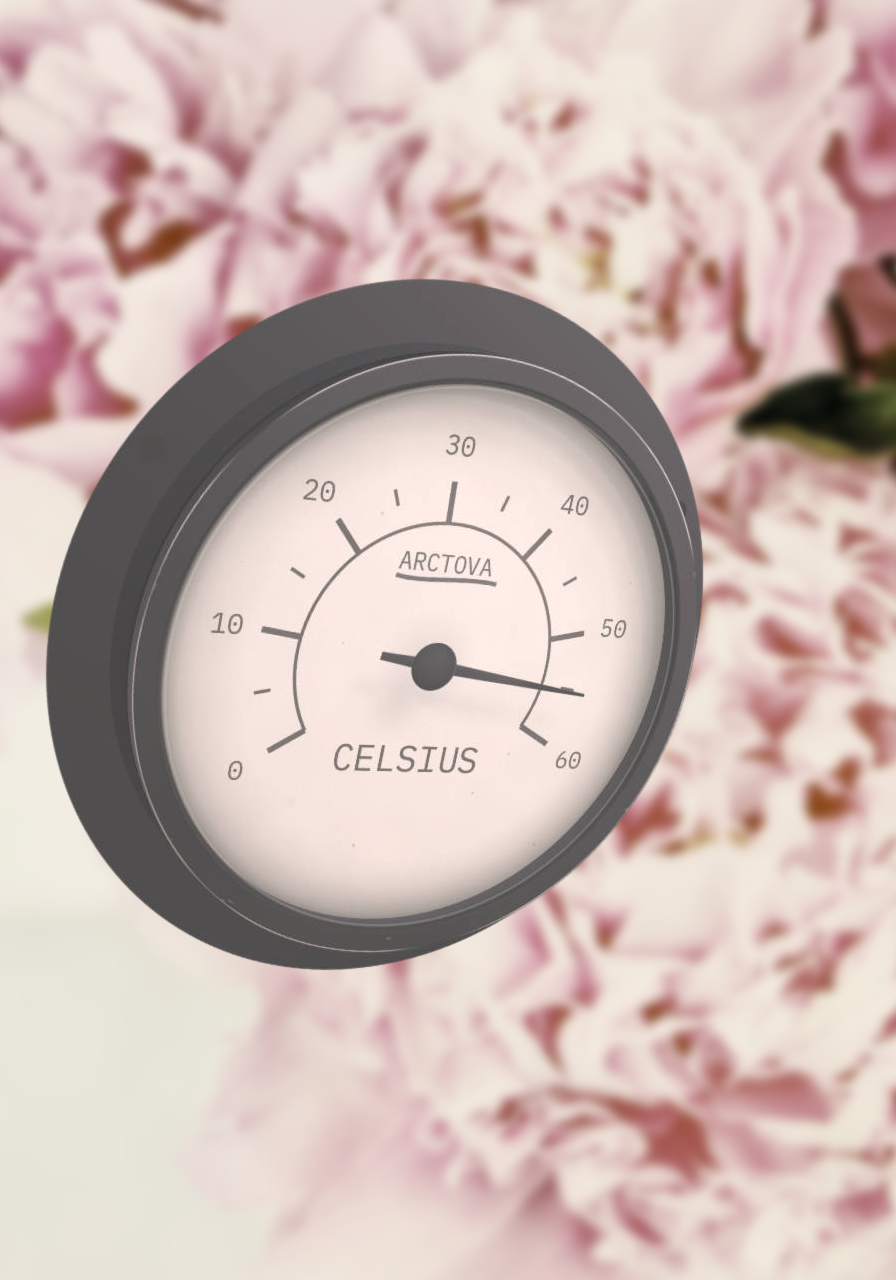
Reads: 55°C
